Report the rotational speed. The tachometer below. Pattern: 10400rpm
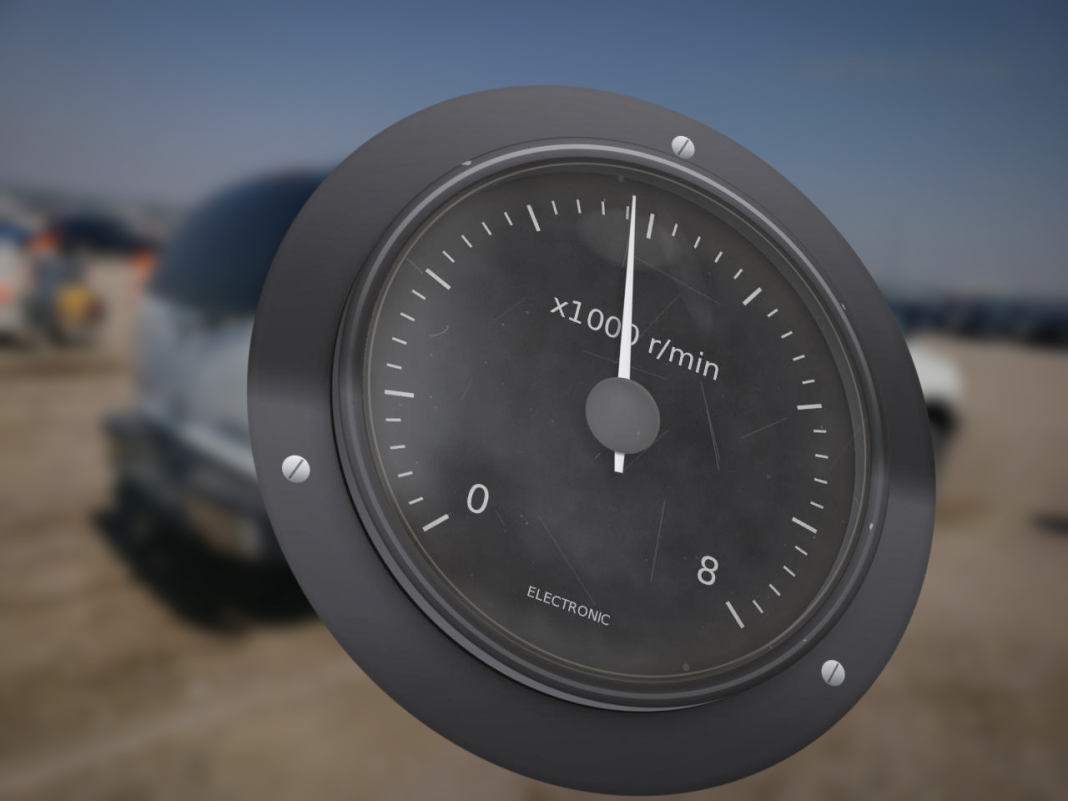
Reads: 3800rpm
